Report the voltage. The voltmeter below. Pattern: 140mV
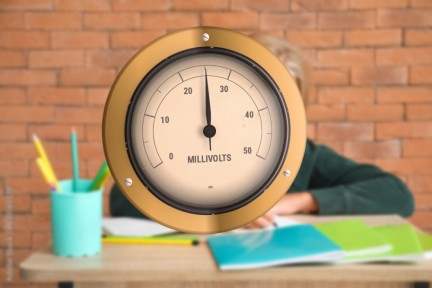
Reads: 25mV
